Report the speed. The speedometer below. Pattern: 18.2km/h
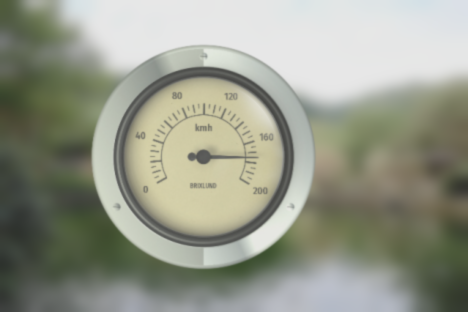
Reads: 175km/h
